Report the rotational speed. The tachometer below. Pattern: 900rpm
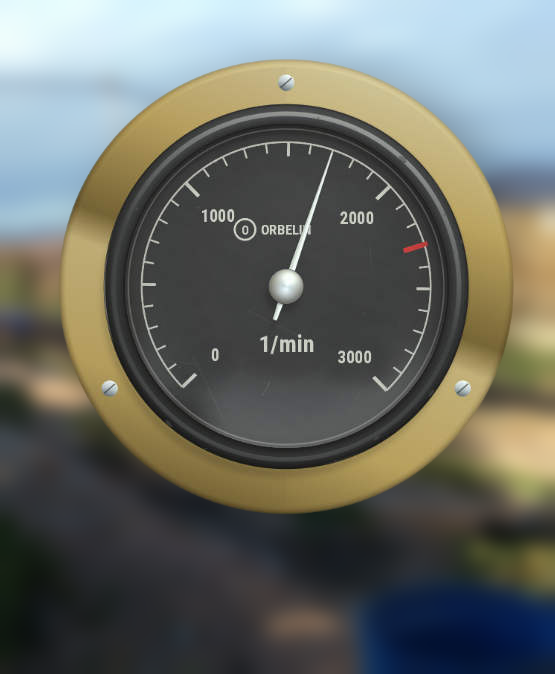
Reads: 1700rpm
